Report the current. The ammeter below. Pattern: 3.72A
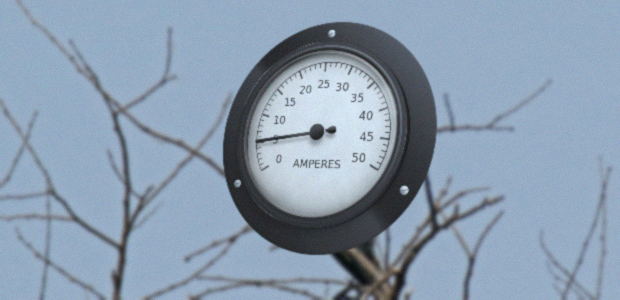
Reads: 5A
